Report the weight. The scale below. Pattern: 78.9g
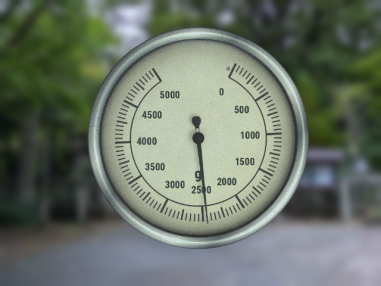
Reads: 2450g
